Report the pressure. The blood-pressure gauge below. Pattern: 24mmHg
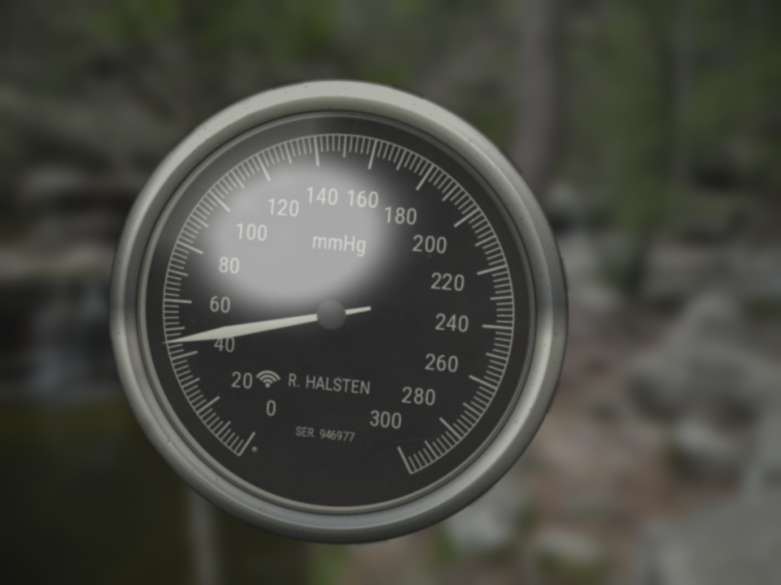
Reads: 46mmHg
